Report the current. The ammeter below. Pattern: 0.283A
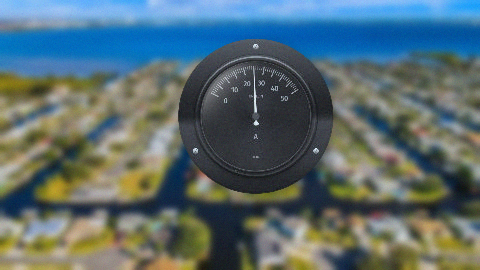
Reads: 25A
